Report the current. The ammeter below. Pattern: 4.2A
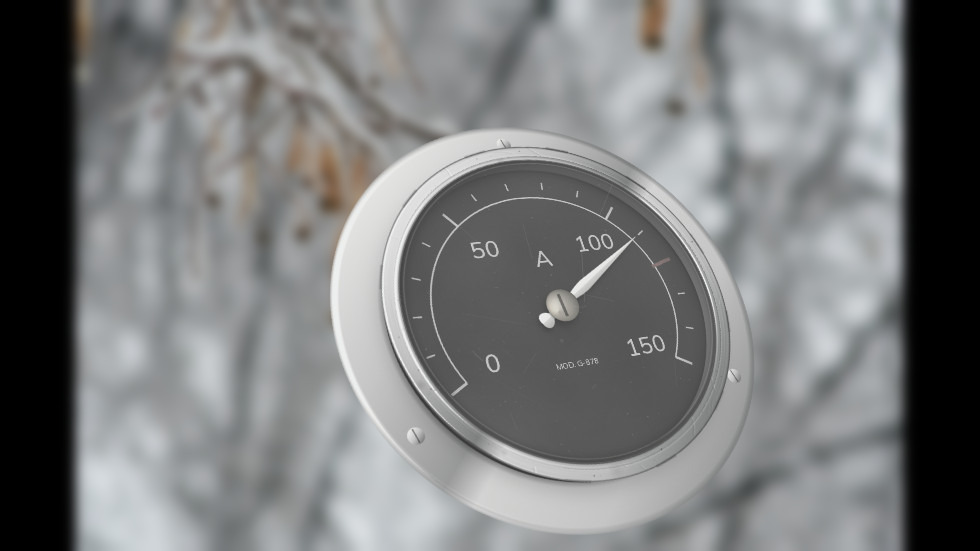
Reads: 110A
